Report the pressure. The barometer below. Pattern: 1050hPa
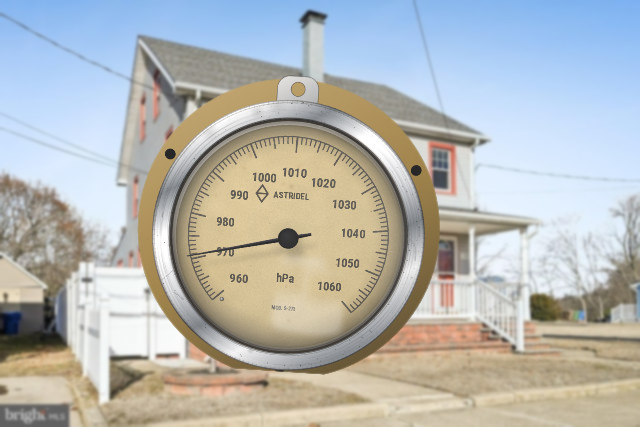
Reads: 971hPa
